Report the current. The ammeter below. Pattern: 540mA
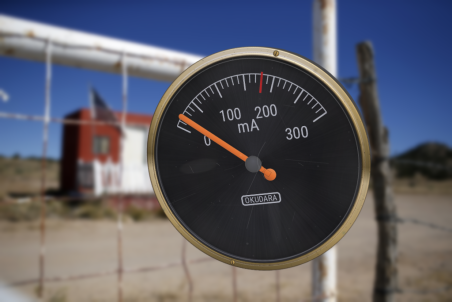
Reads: 20mA
